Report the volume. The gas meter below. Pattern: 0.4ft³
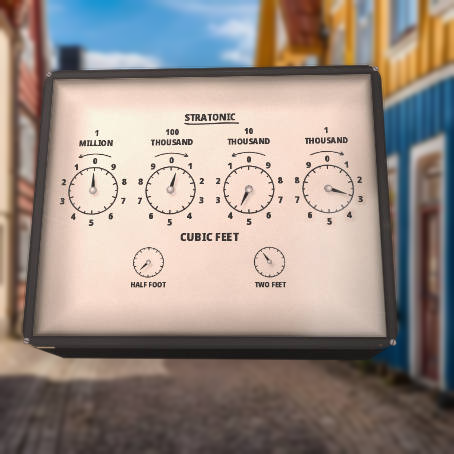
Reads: 4300ft³
